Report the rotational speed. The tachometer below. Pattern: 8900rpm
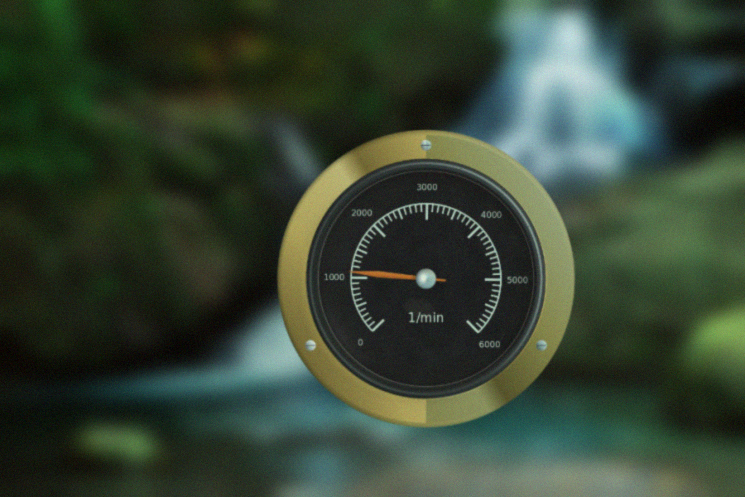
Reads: 1100rpm
